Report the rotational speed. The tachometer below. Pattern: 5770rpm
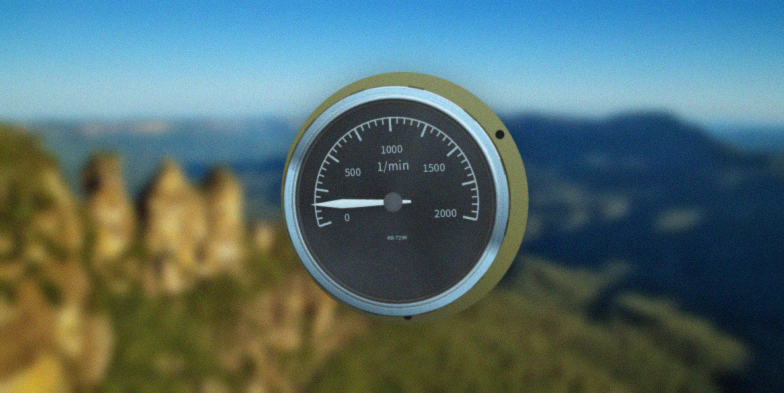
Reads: 150rpm
